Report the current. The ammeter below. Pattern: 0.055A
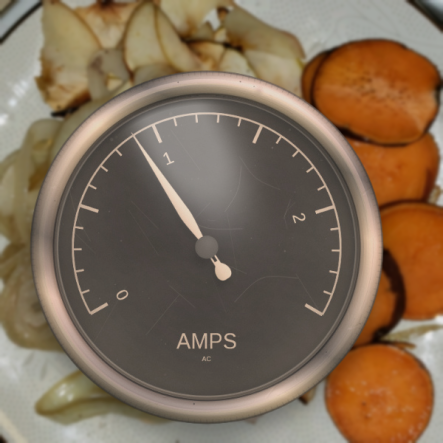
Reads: 0.9A
